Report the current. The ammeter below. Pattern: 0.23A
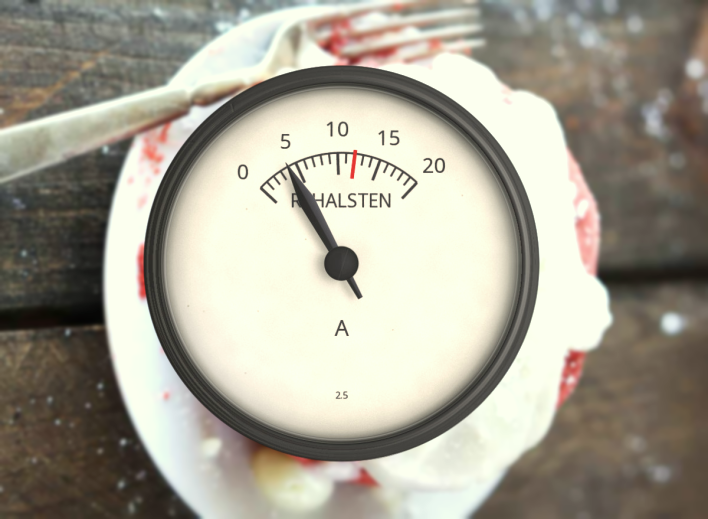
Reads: 4A
